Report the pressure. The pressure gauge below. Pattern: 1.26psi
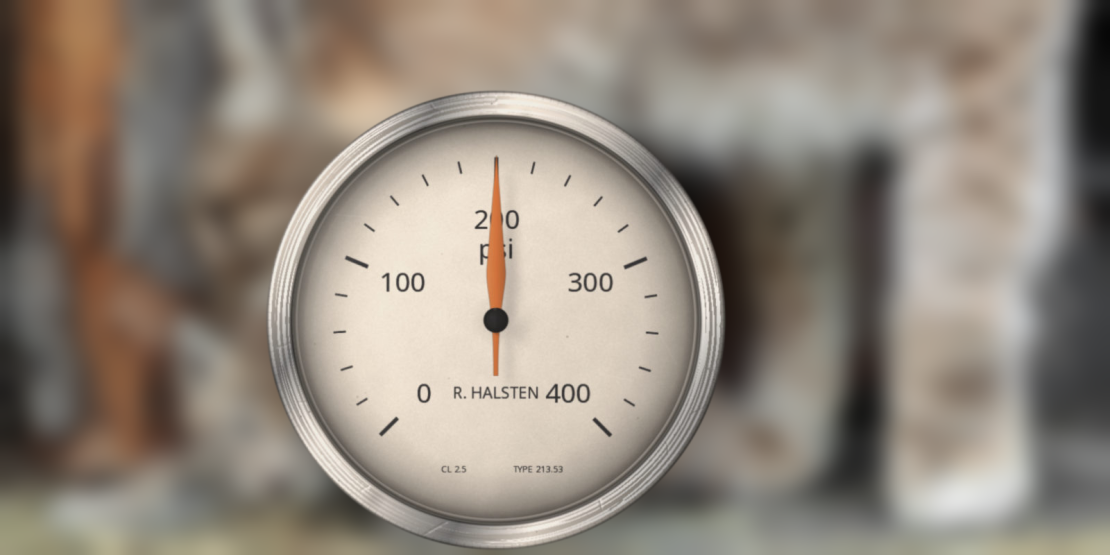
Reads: 200psi
